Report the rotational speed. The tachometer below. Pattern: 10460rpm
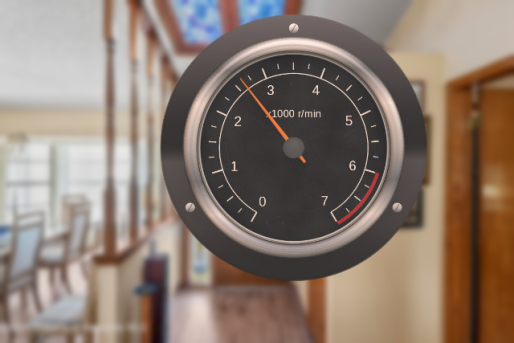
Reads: 2625rpm
